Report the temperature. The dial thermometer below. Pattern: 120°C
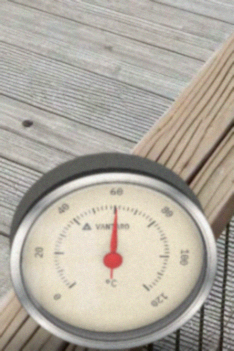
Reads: 60°C
